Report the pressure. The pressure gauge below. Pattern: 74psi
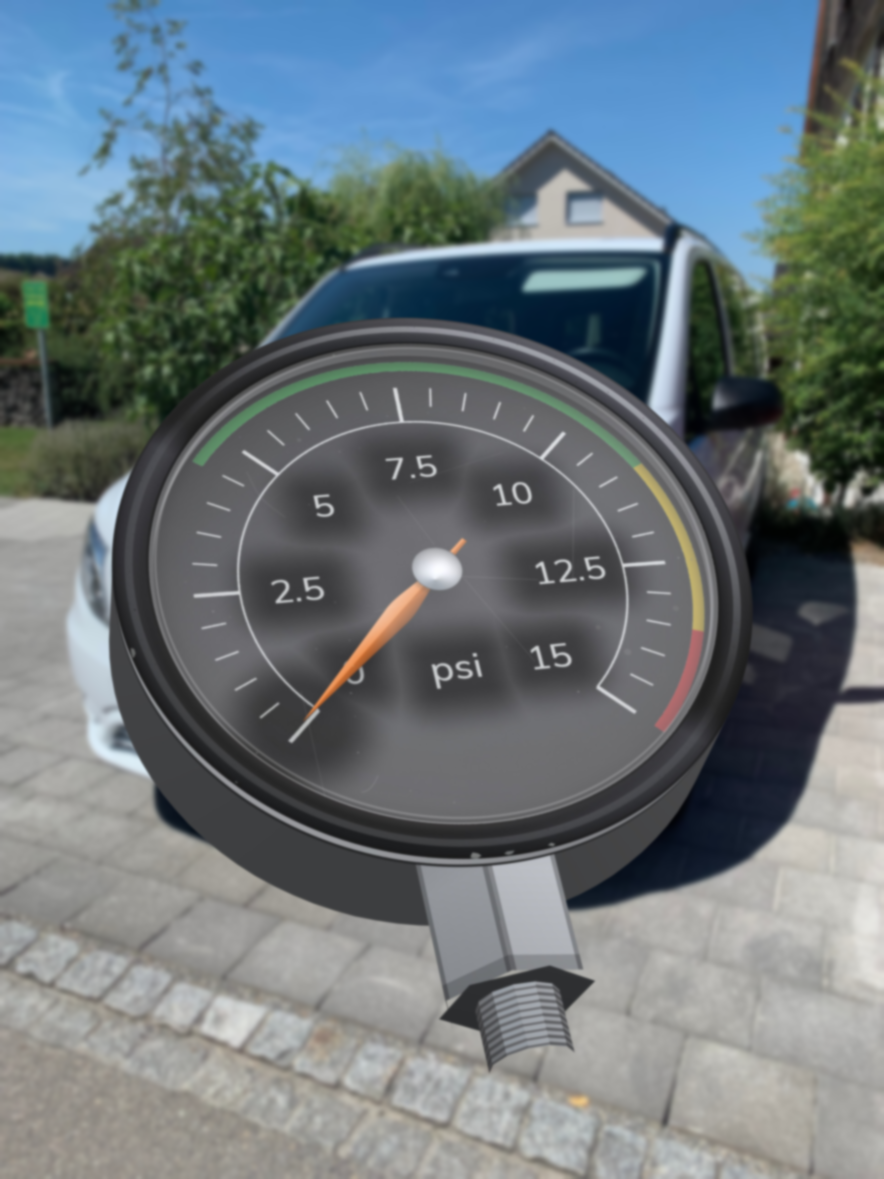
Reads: 0psi
